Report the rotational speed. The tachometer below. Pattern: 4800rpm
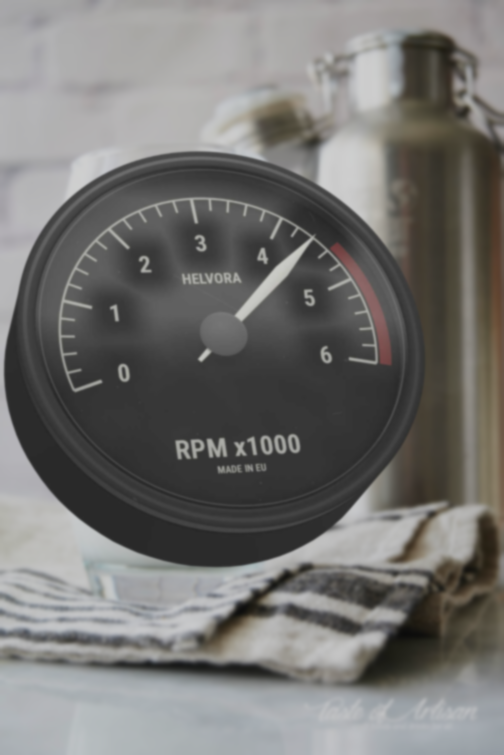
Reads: 4400rpm
